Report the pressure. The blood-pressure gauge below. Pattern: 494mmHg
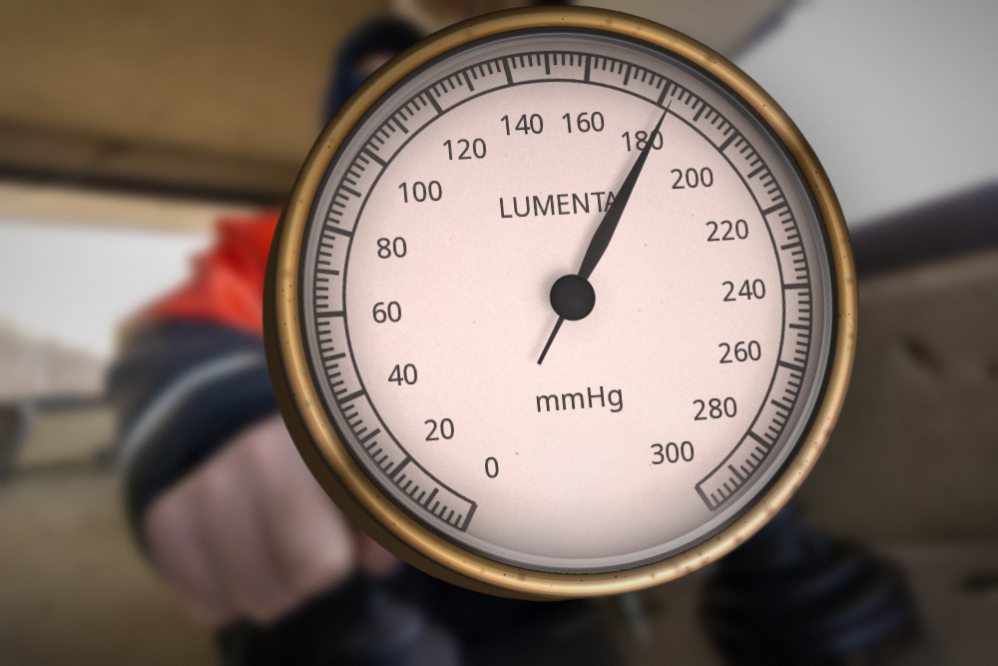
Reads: 182mmHg
